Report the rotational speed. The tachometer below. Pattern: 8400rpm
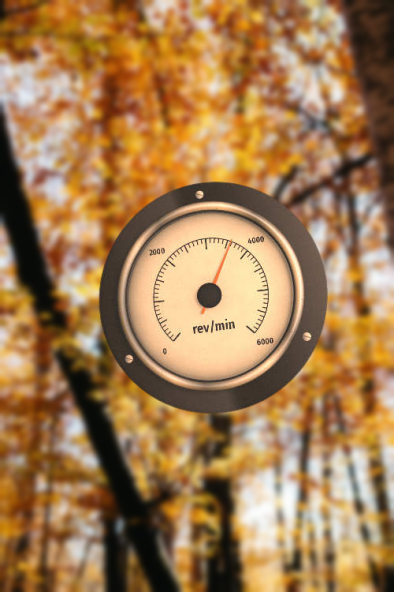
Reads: 3600rpm
